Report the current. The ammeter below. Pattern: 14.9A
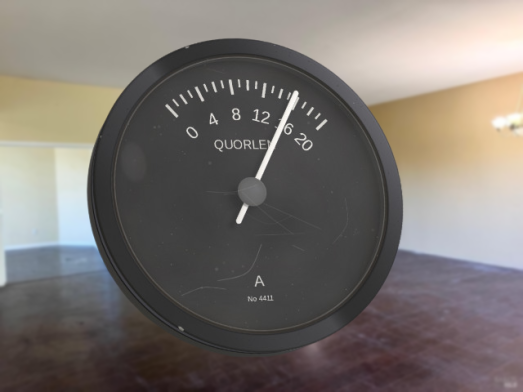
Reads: 15.5A
